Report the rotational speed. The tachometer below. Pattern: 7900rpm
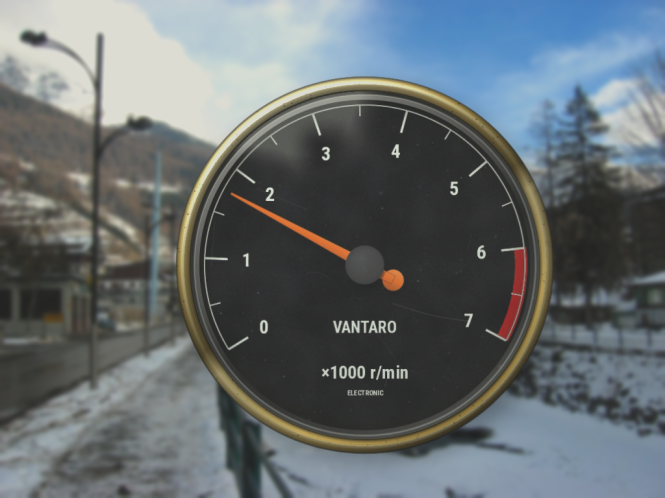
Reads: 1750rpm
